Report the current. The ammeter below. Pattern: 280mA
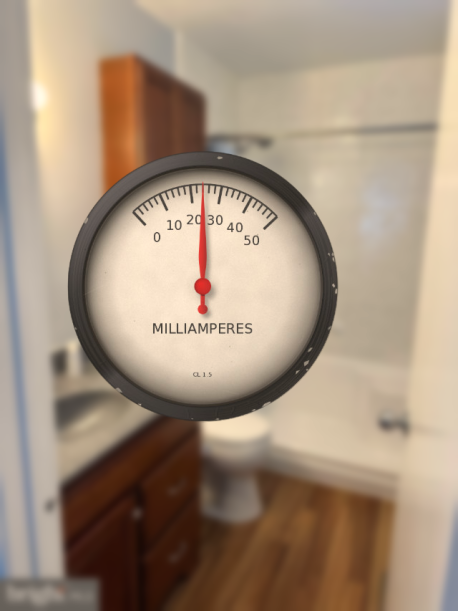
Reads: 24mA
